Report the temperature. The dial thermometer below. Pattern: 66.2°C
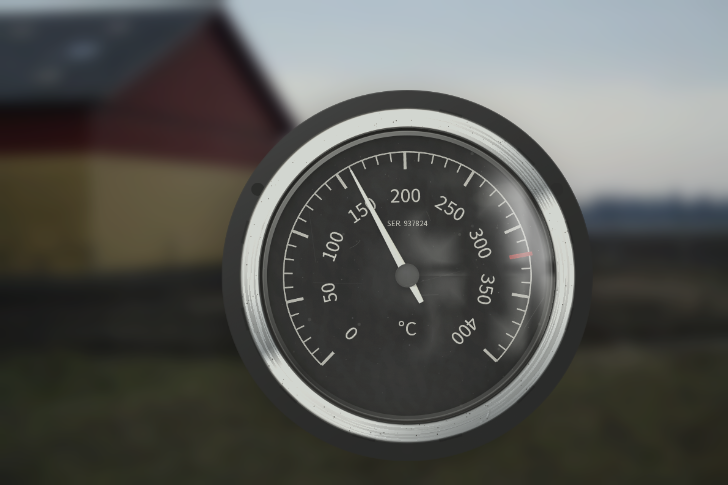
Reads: 160°C
